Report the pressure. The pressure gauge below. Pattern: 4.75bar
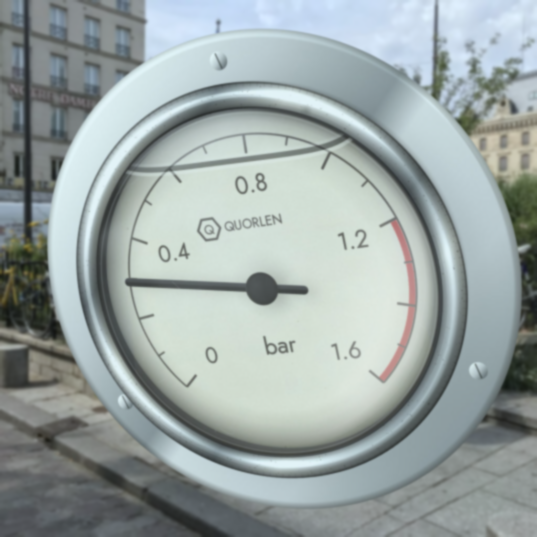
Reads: 0.3bar
